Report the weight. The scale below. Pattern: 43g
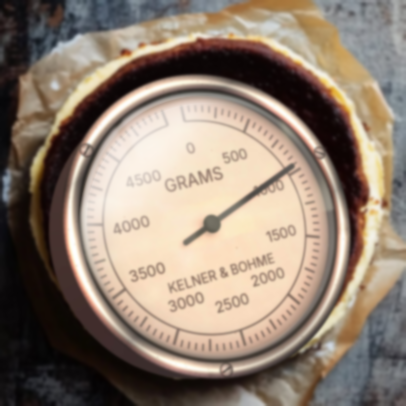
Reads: 950g
